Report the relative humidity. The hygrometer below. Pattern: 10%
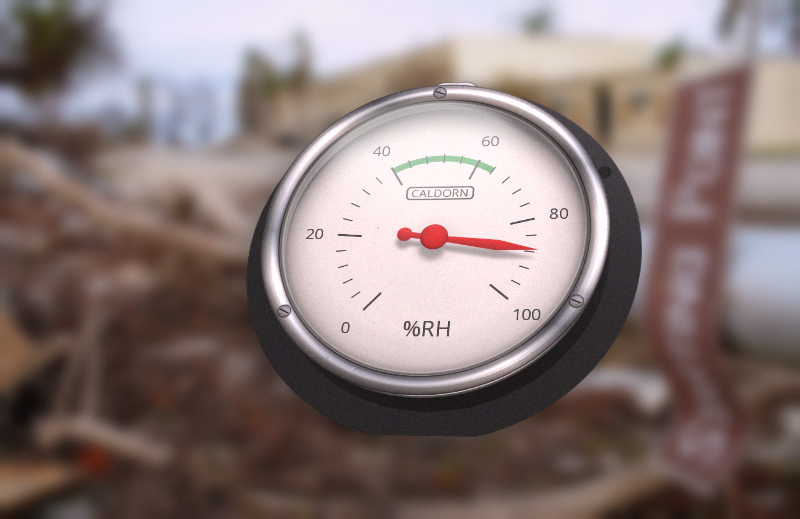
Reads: 88%
